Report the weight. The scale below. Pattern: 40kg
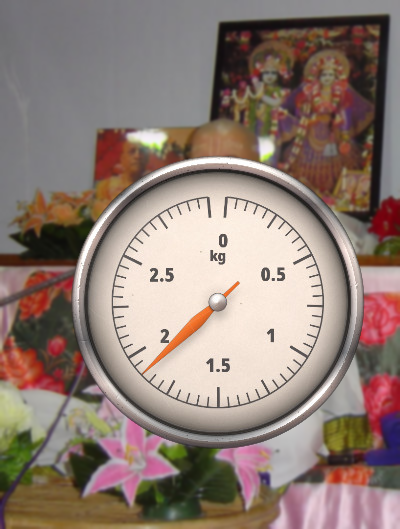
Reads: 1.9kg
